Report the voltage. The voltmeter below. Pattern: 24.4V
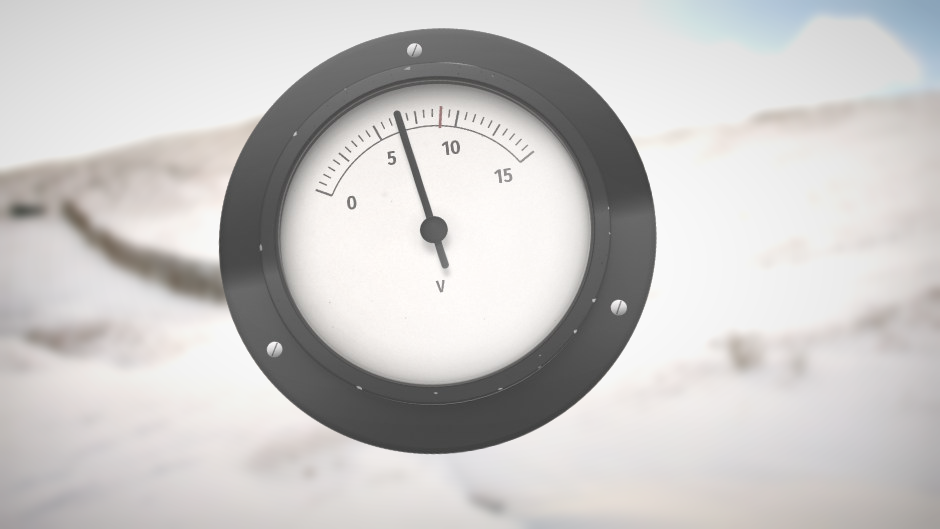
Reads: 6.5V
